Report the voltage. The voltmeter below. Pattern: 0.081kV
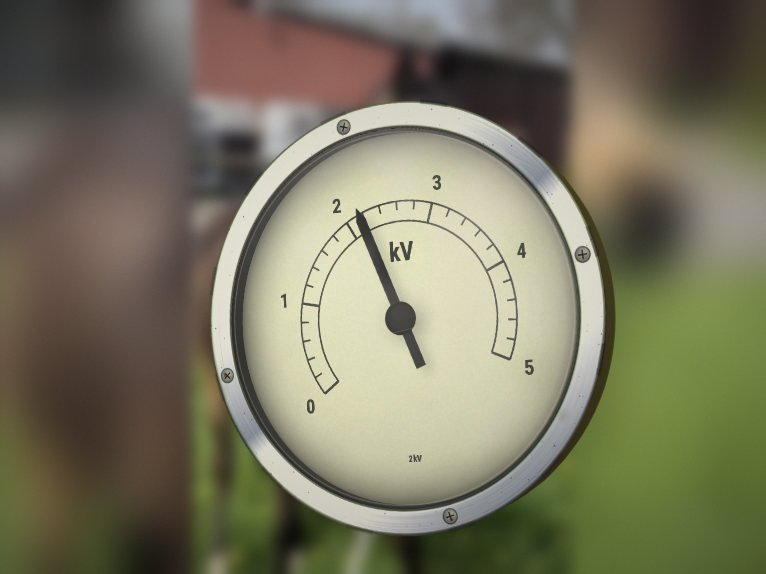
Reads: 2.2kV
